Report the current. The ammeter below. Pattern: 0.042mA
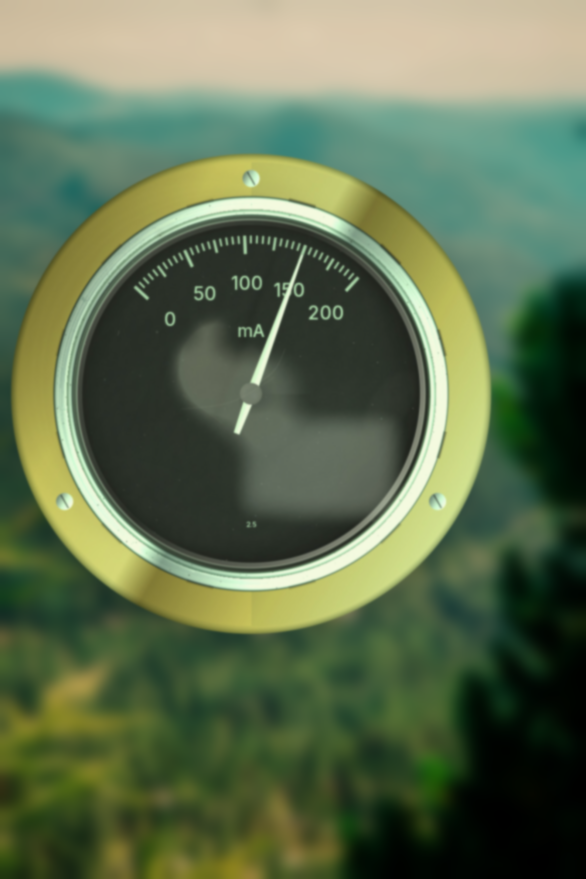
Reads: 150mA
